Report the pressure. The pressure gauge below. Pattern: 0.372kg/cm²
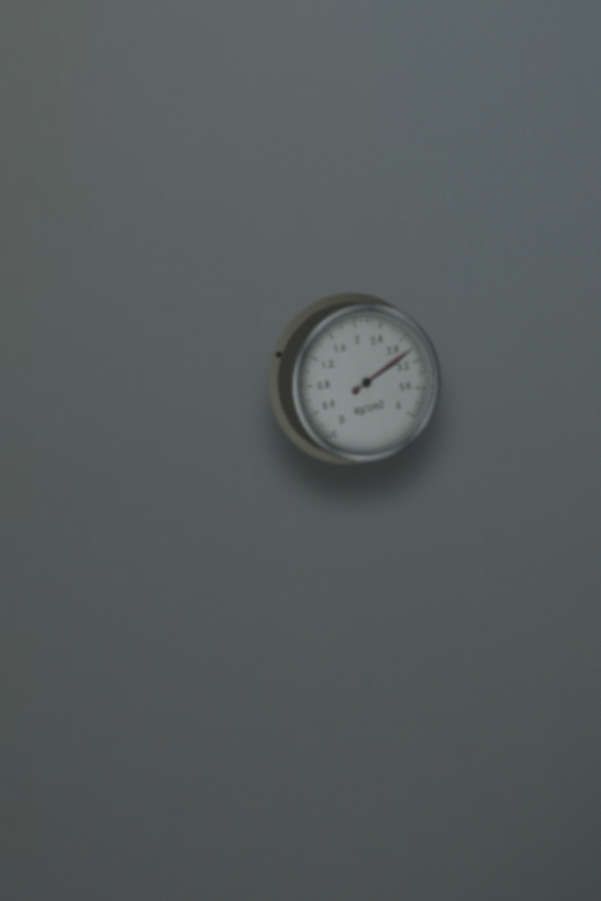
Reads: 3kg/cm²
